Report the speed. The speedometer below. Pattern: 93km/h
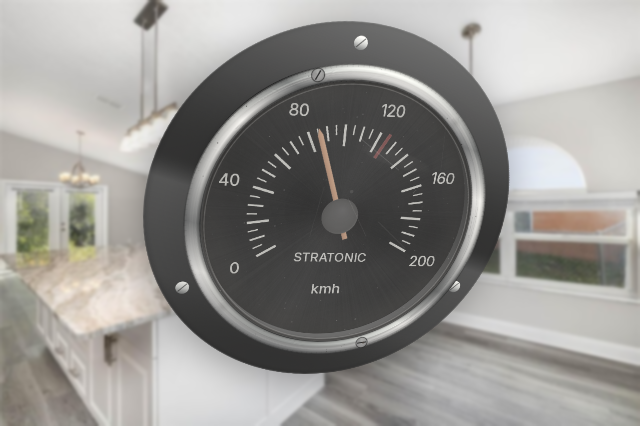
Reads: 85km/h
